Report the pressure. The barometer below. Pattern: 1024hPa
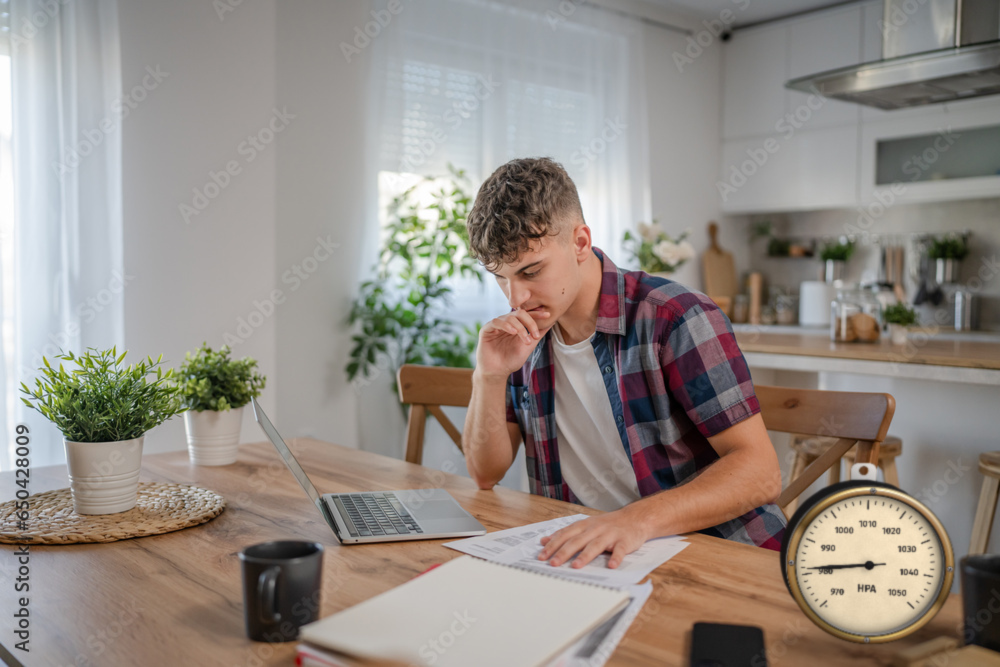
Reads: 982hPa
